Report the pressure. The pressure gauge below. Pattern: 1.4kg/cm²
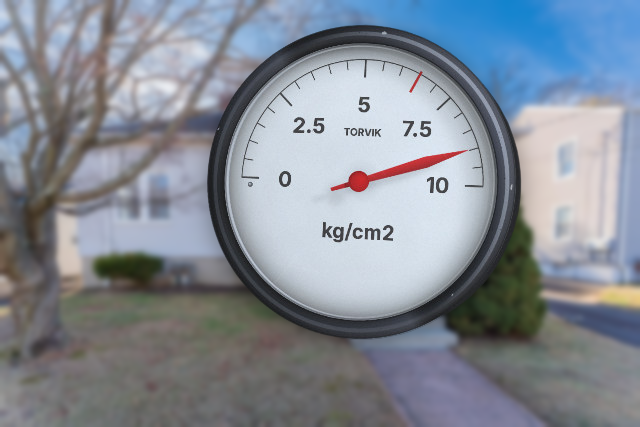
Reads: 9kg/cm²
